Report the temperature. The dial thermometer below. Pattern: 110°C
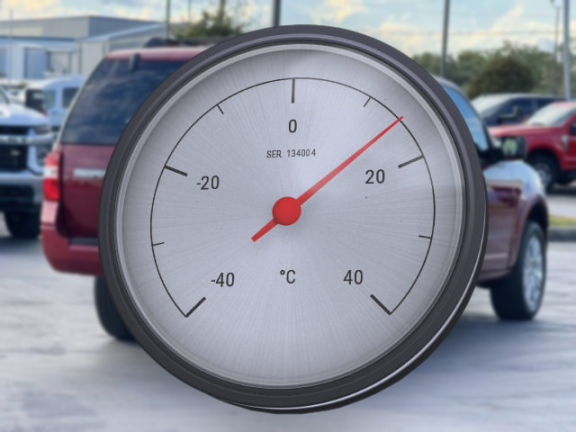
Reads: 15°C
